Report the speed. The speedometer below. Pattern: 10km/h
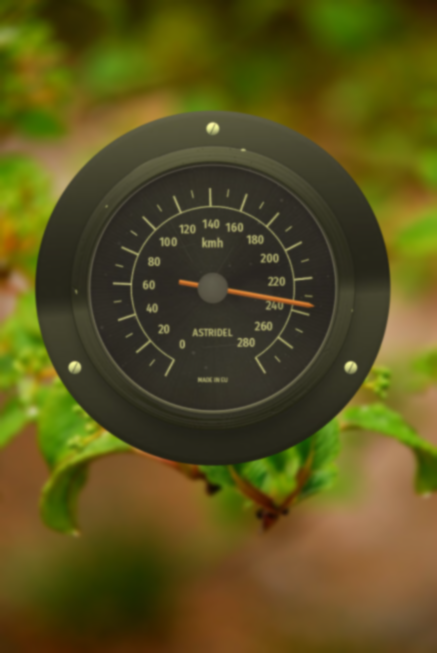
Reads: 235km/h
